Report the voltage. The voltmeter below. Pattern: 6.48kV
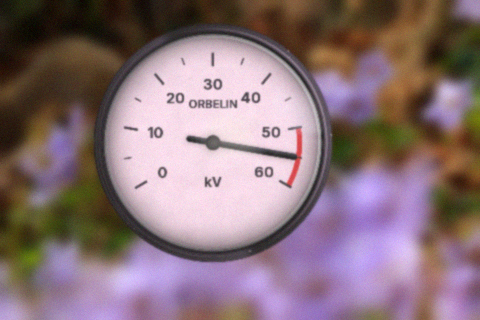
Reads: 55kV
